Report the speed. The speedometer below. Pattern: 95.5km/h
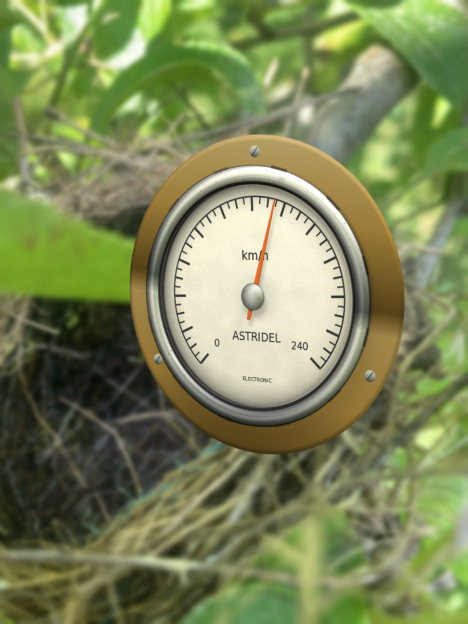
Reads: 135km/h
